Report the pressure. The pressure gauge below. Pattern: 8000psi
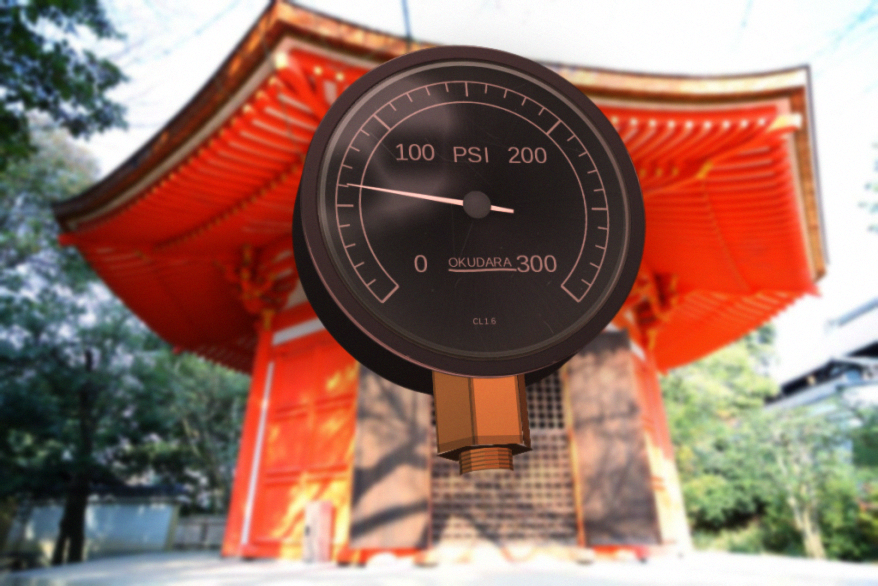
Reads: 60psi
